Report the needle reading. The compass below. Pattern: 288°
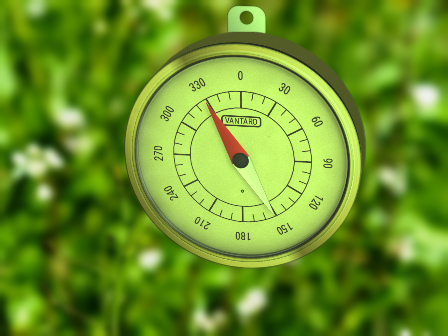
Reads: 330°
